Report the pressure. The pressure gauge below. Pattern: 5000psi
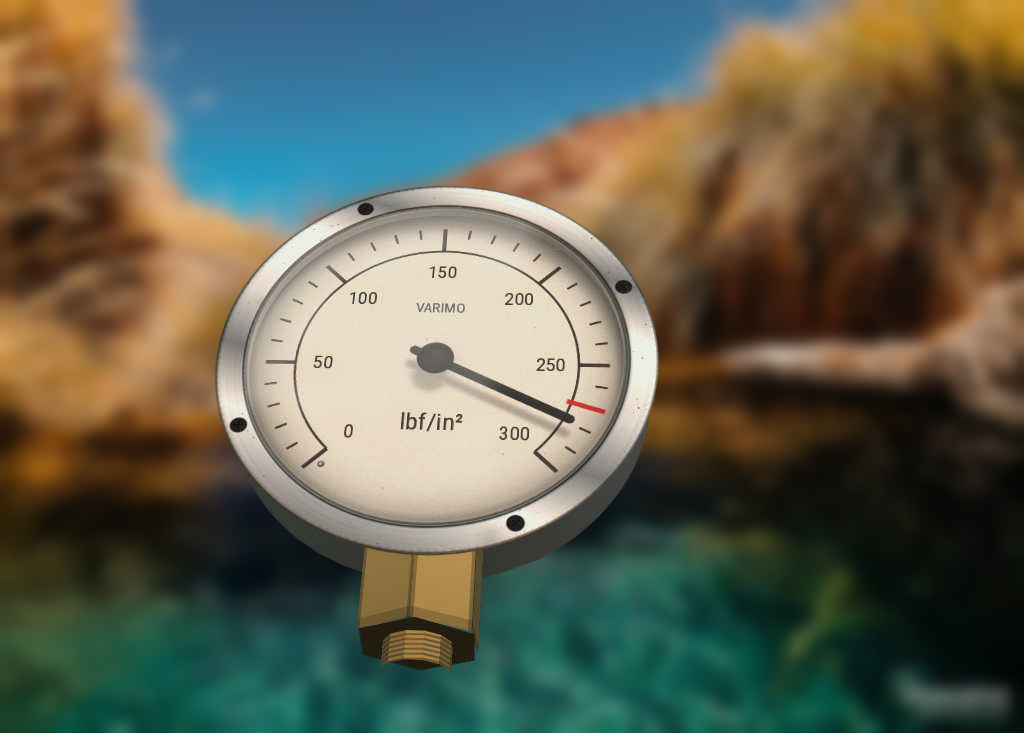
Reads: 280psi
